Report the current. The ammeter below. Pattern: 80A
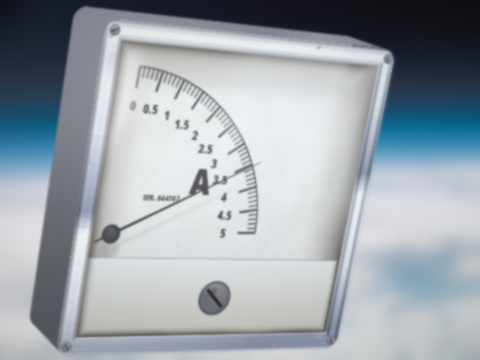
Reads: 3.5A
